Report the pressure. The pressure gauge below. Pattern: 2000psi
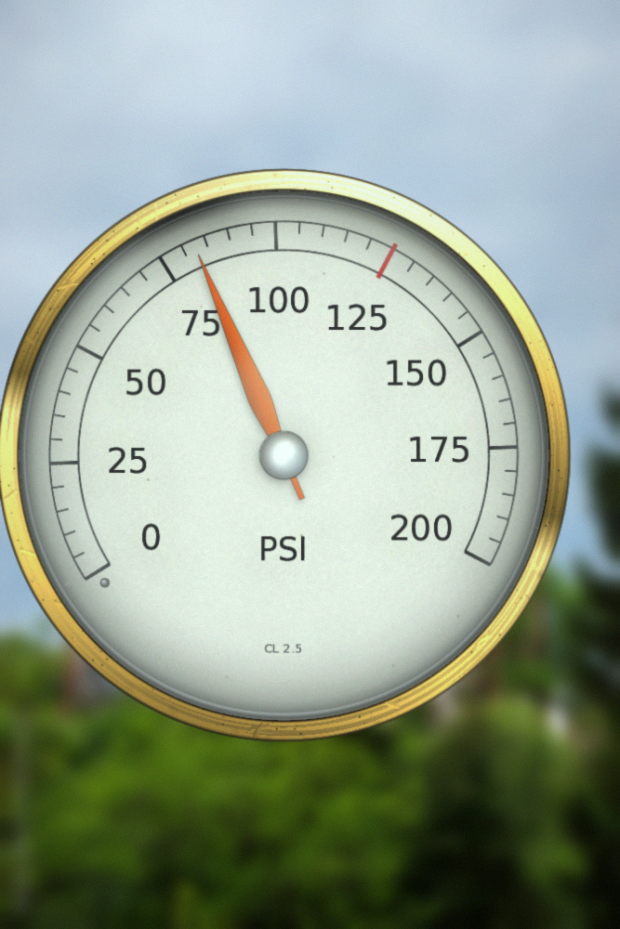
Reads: 82.5psi
